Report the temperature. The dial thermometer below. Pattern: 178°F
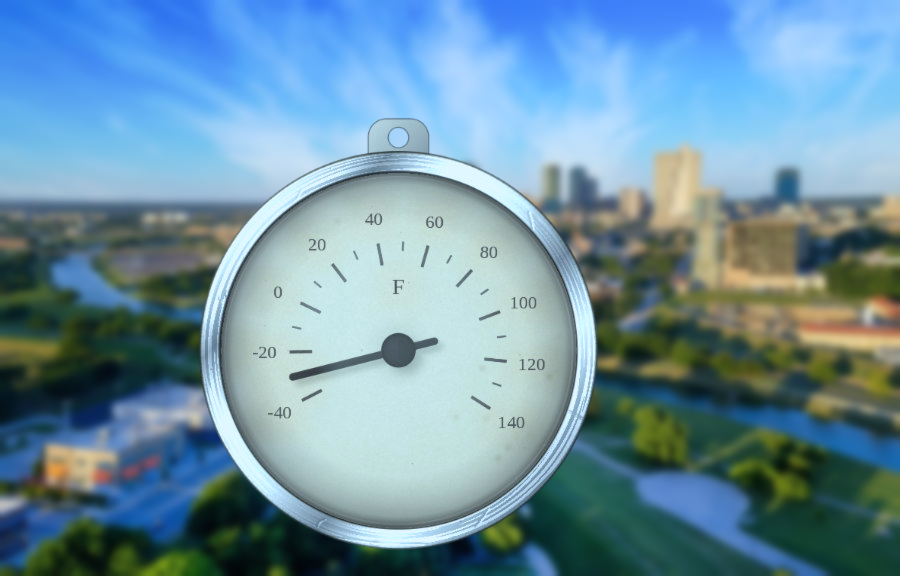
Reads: -30°F
